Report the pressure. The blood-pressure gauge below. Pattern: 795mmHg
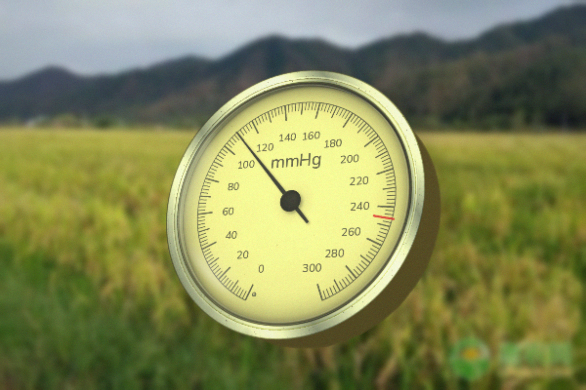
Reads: 110mmHg
